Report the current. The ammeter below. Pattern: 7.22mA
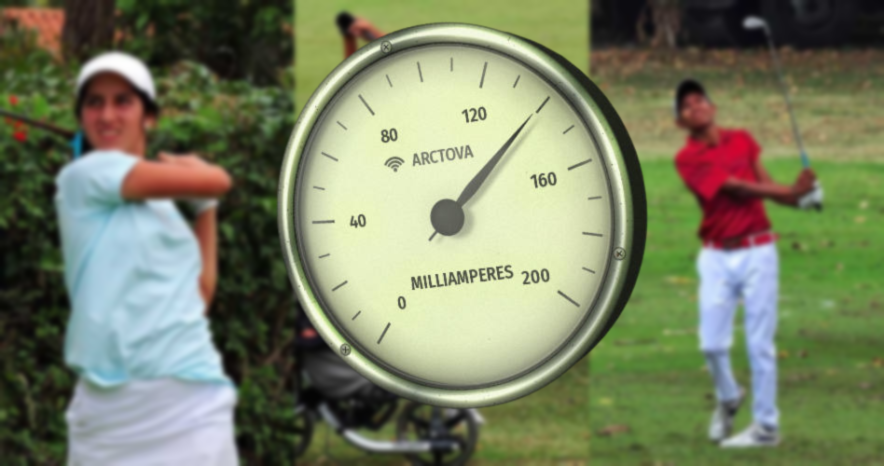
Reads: 140mA
